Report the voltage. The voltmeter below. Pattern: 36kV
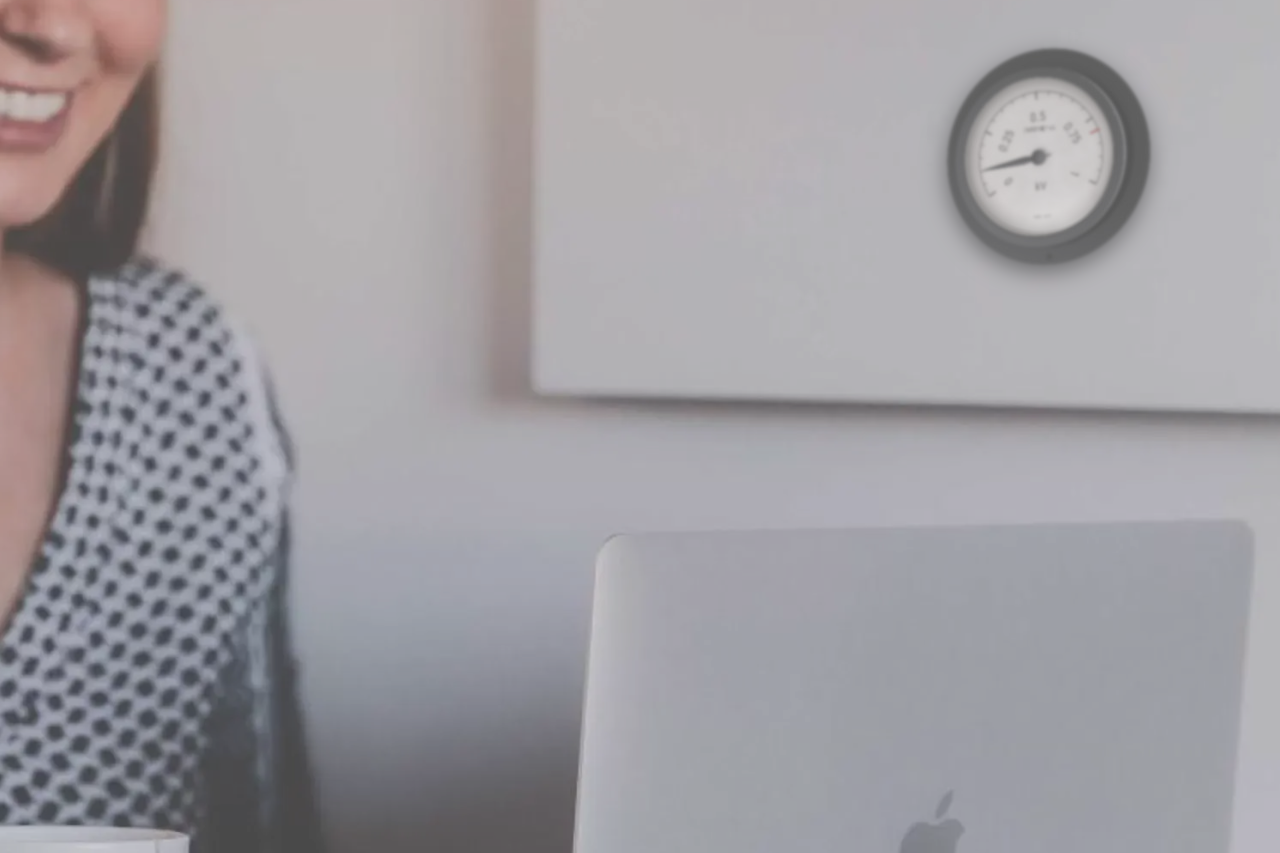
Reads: 0.1kV
